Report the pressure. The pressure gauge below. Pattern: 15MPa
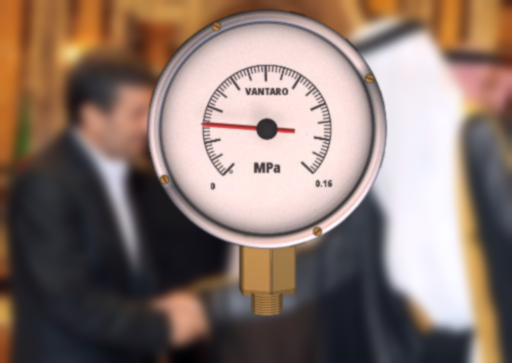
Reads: 0.03MPa
